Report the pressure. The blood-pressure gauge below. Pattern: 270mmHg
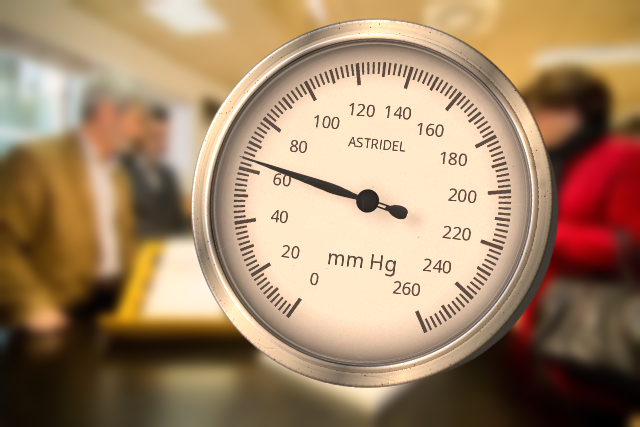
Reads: 64mmHg
